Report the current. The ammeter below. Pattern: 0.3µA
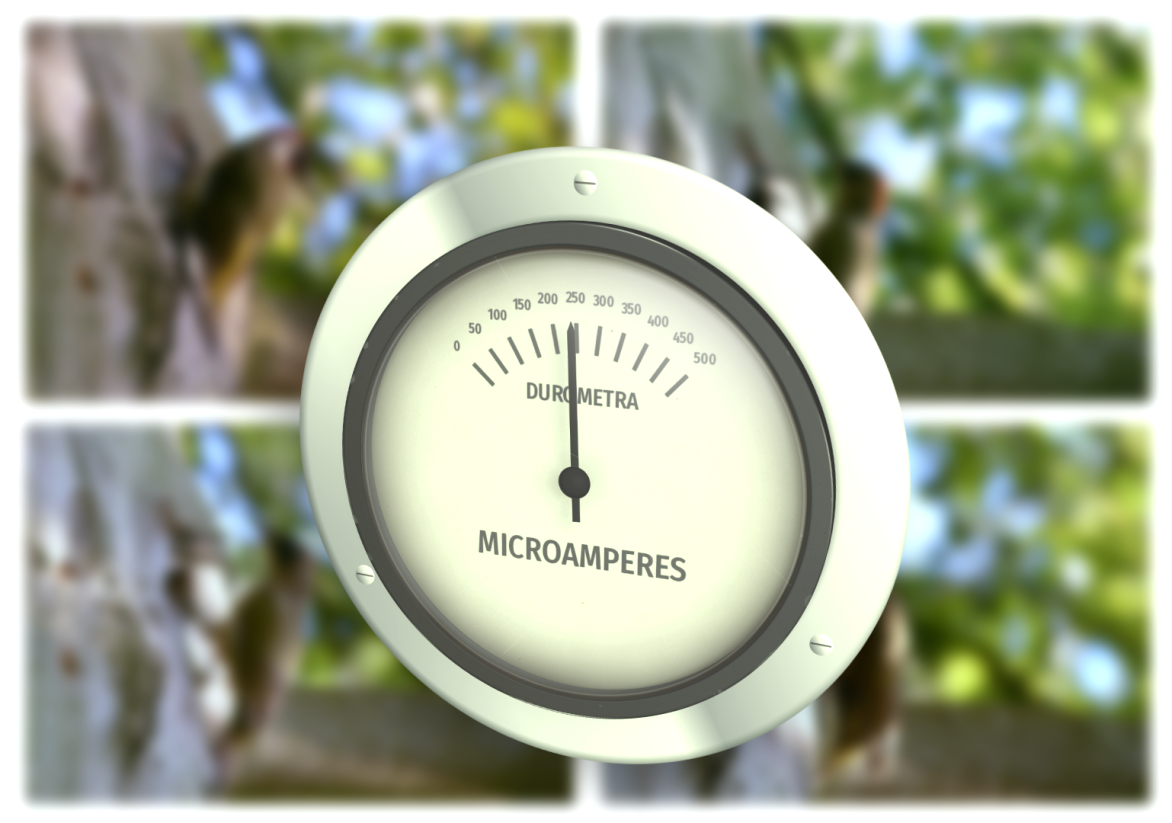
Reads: 250µA
